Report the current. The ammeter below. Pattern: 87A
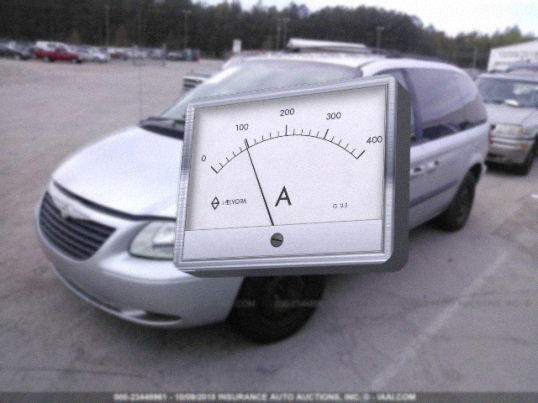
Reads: 100A
